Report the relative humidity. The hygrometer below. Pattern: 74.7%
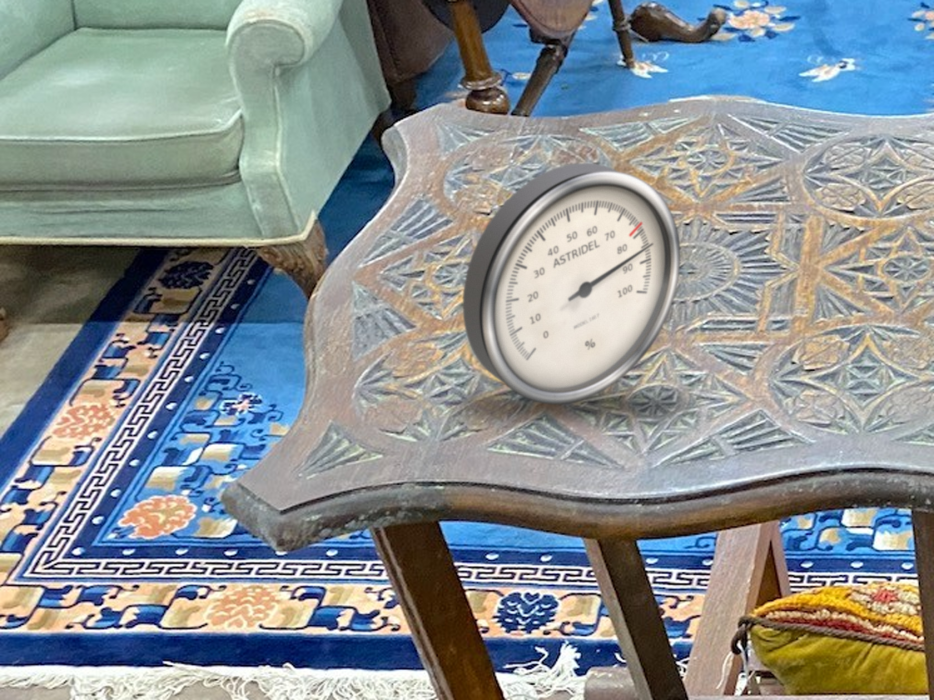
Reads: 85%
